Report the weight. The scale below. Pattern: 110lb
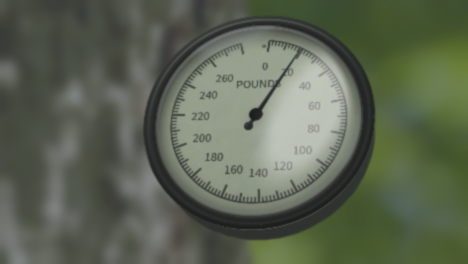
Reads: 20lb
